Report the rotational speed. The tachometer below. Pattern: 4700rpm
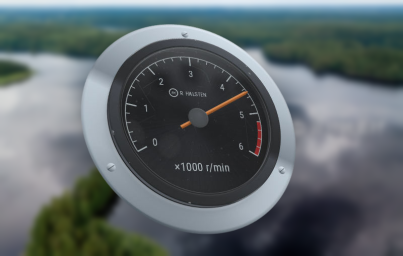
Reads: 4500rpm
